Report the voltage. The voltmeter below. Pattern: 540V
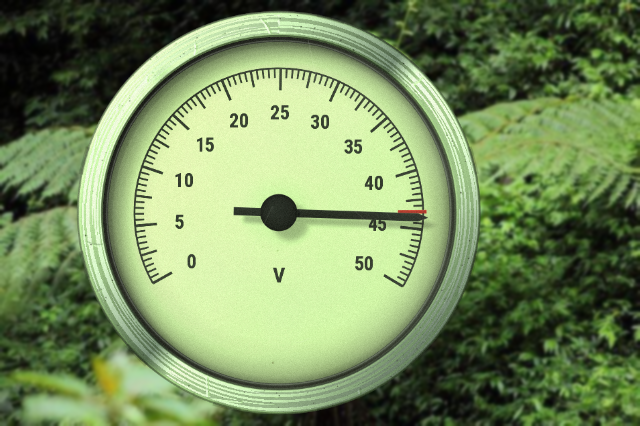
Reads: 44V
